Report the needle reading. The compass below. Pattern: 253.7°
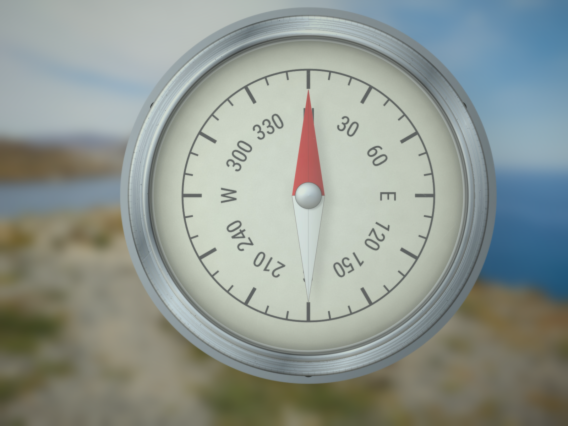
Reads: 0°
